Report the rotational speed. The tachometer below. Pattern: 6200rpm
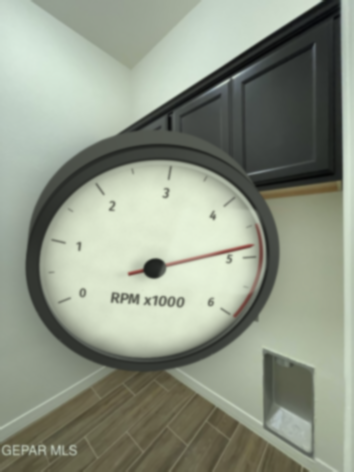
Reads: 4750rpm
